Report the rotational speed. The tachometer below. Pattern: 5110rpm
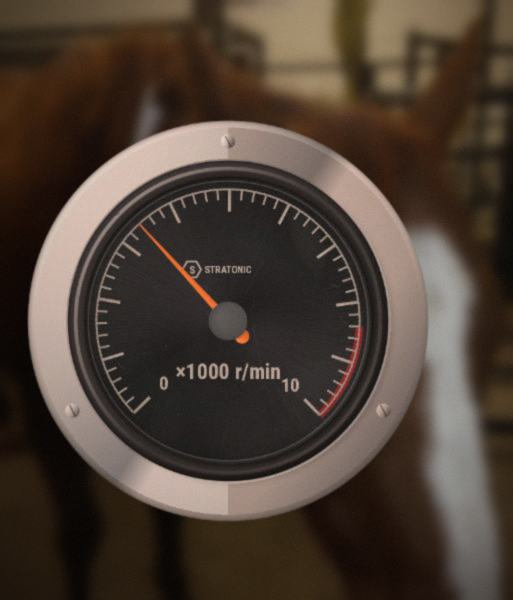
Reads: 3400rpm
